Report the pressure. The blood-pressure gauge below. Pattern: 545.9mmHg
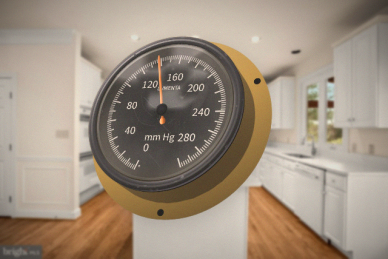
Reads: 140mmHg
